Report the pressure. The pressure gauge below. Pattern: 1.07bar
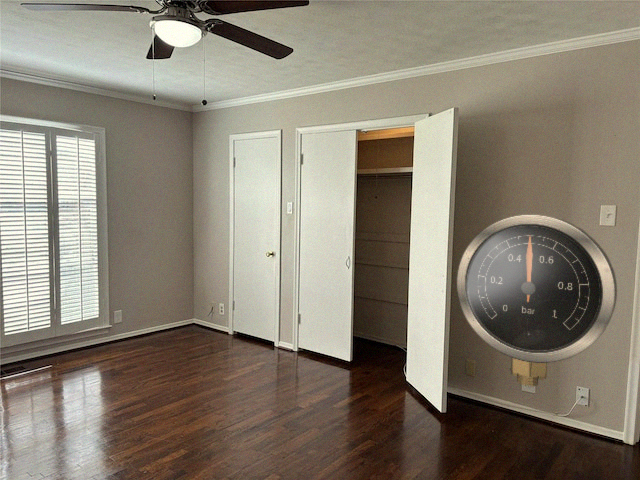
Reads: 0.5bar
